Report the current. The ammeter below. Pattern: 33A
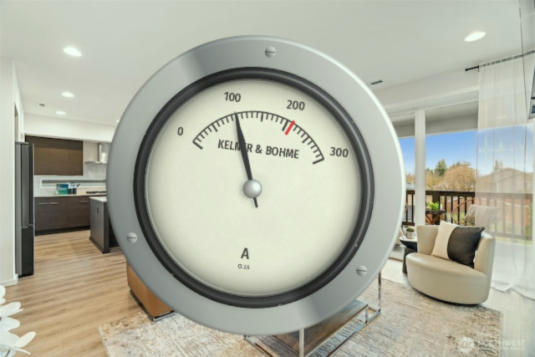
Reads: 100A
